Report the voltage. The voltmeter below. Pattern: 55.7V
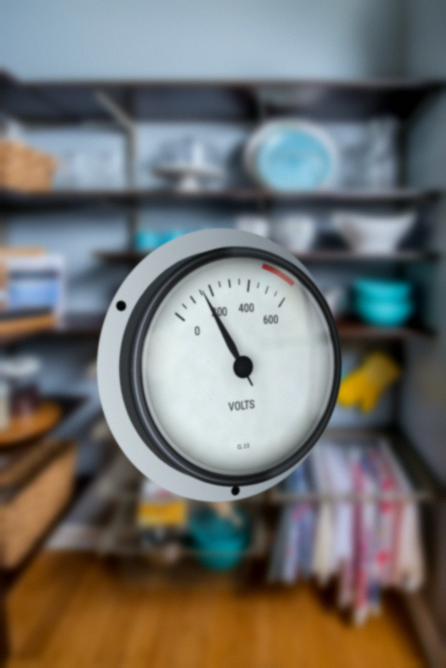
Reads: 150V
